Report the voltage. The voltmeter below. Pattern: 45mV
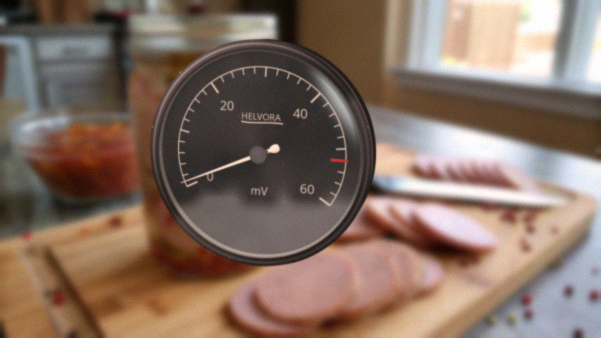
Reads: 1mV
